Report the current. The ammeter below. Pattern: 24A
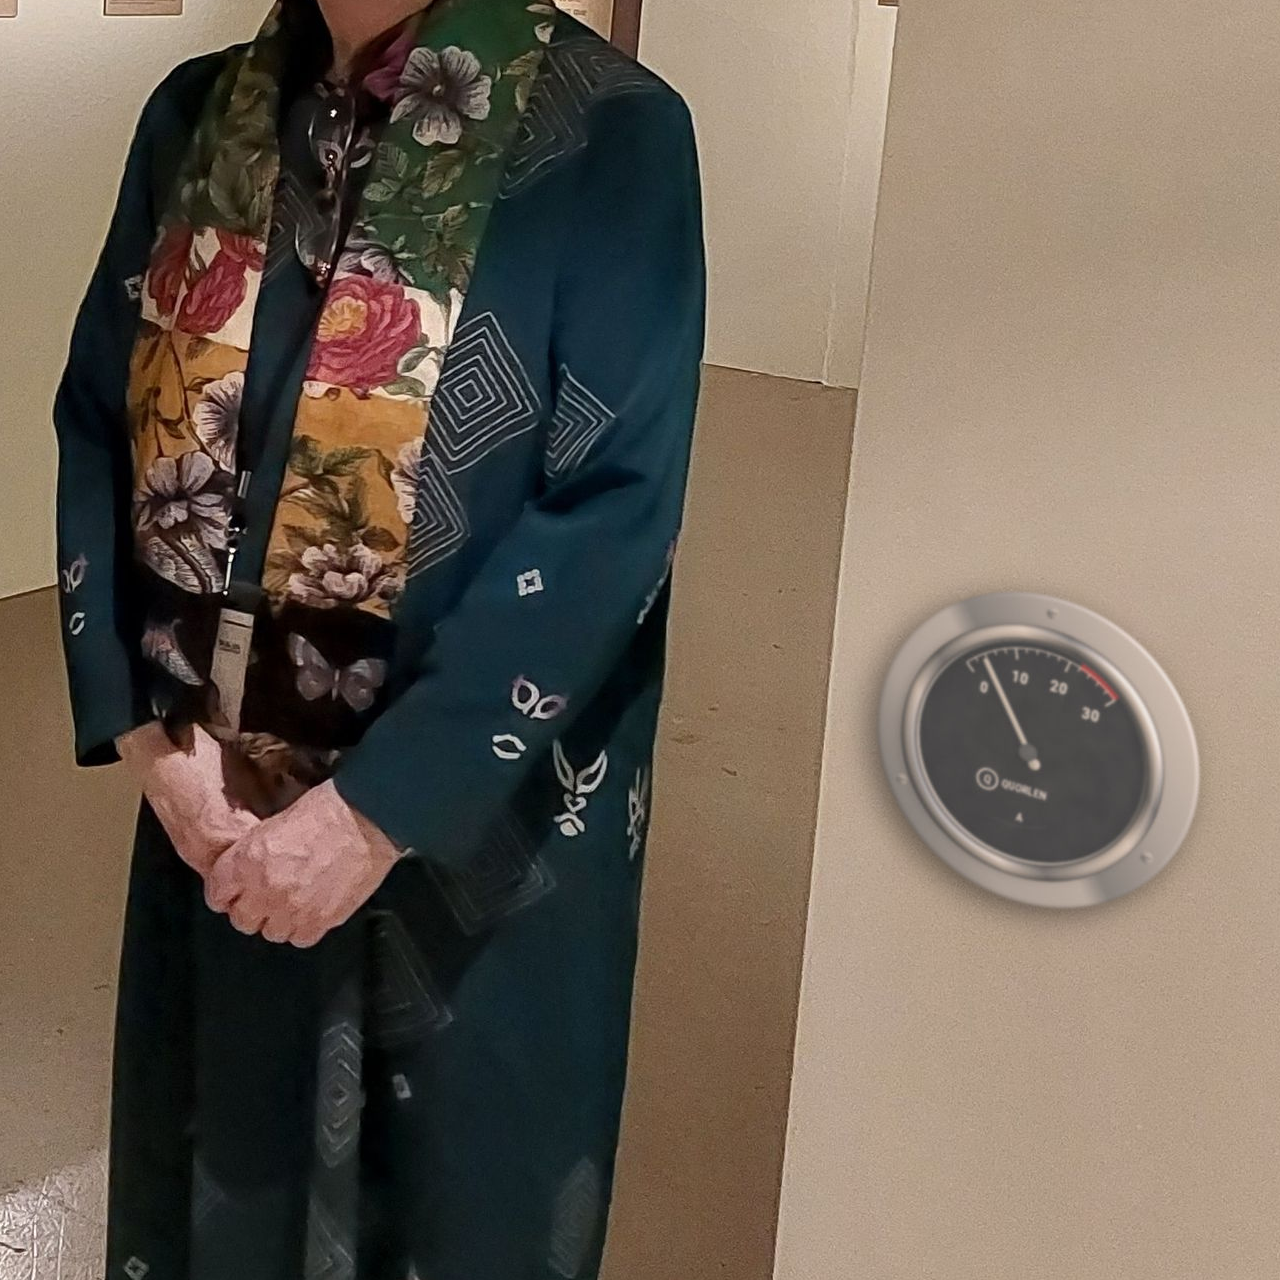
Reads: 4A
